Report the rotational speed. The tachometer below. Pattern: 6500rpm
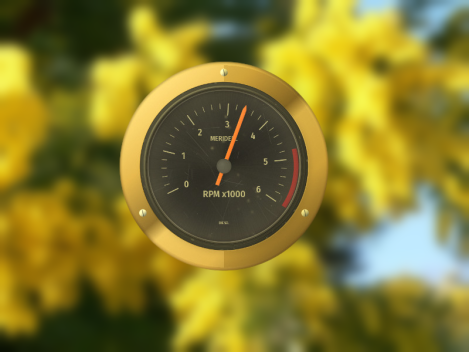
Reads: 3400rpm
